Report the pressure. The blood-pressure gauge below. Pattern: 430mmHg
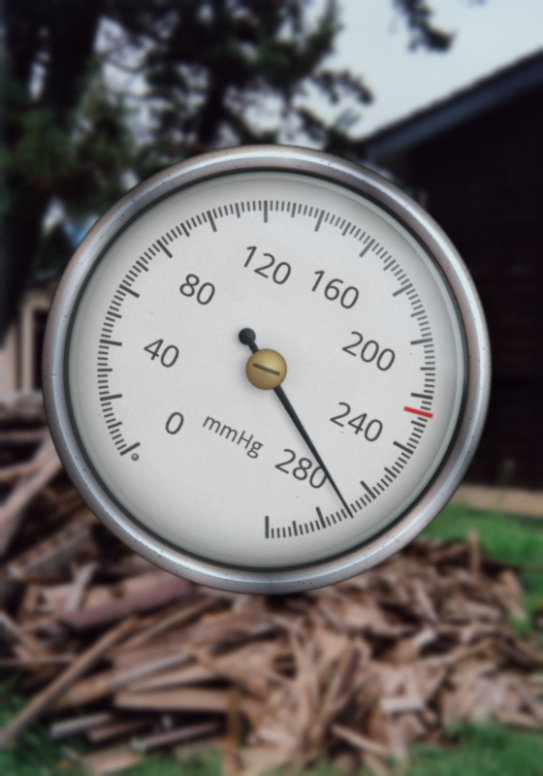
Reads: 270mmHg
